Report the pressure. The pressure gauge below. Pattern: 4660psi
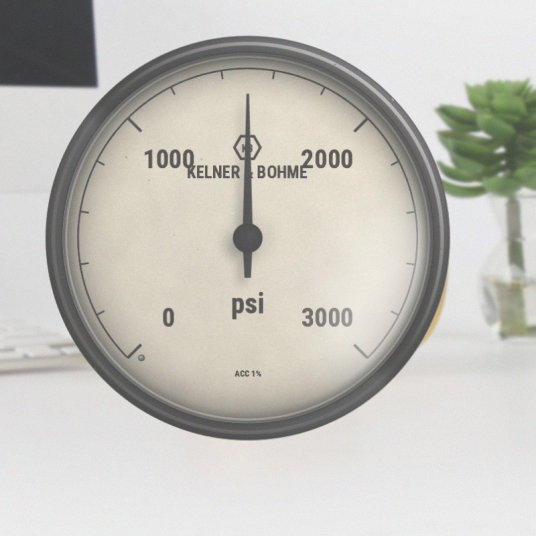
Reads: 1500psi
